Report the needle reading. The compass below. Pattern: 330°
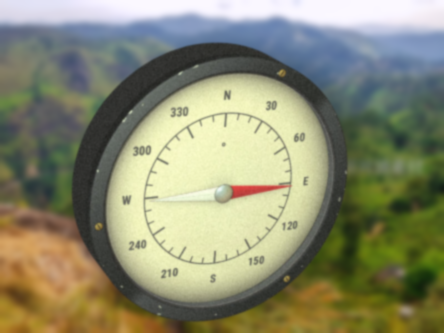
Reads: 90°
